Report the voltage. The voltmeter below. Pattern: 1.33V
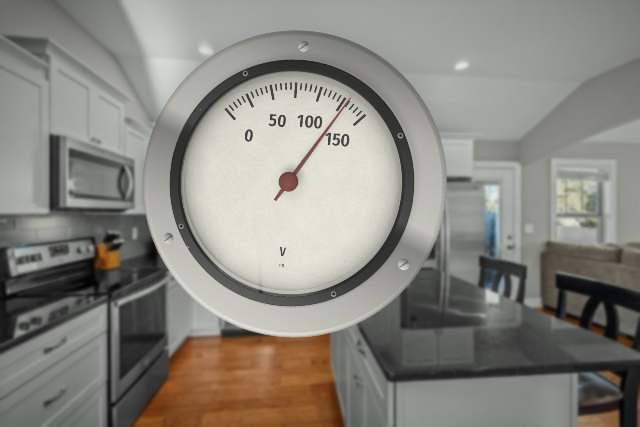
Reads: 130V
